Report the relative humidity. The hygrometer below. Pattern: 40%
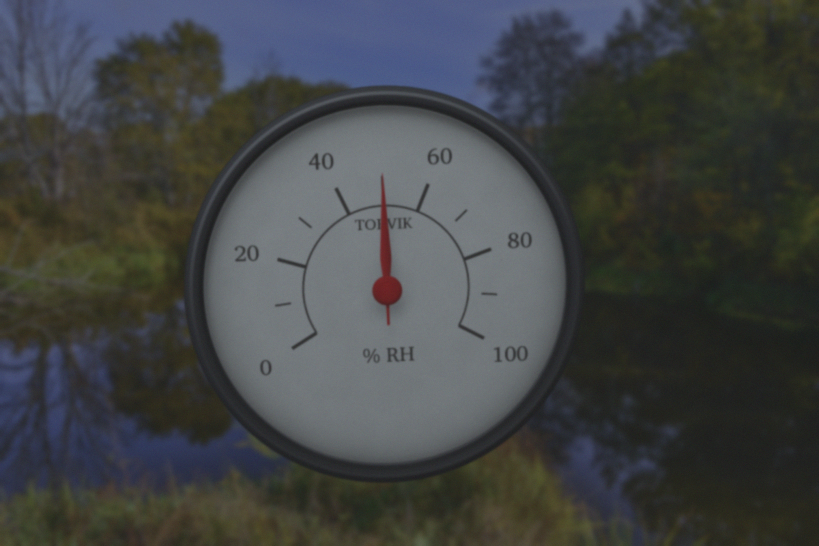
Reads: 50%
